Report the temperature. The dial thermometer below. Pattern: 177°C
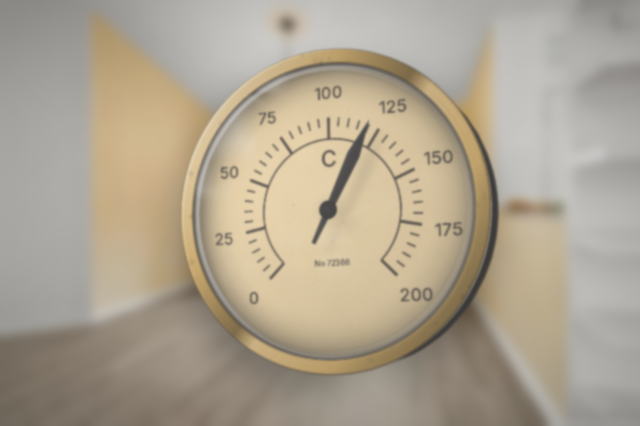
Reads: 120°C
